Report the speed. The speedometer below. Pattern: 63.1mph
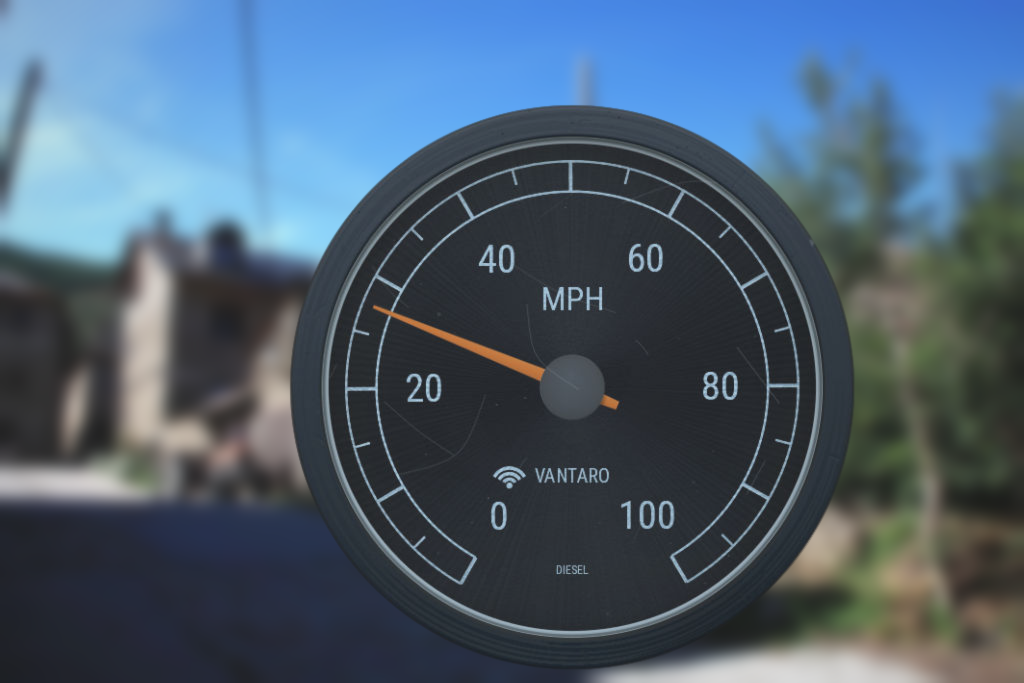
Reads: 27.5mph
